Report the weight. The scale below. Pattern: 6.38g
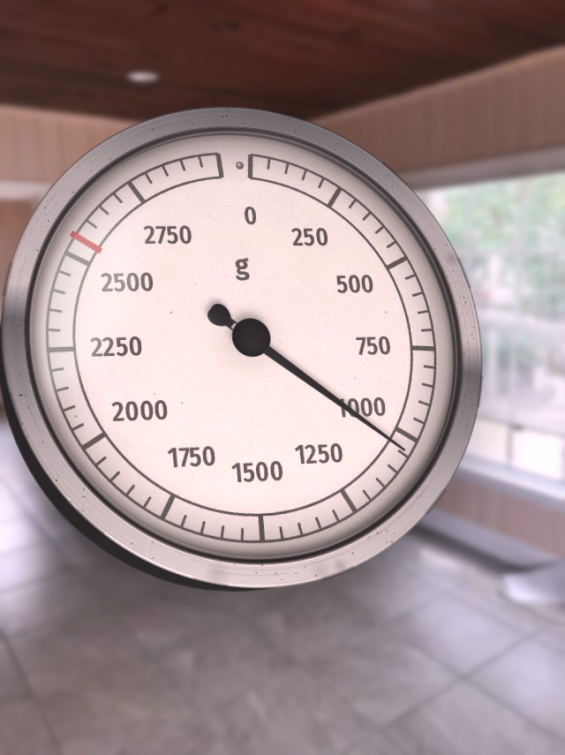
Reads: 1050g
